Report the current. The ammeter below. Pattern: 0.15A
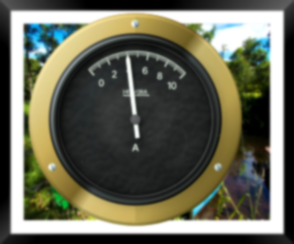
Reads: 4A
